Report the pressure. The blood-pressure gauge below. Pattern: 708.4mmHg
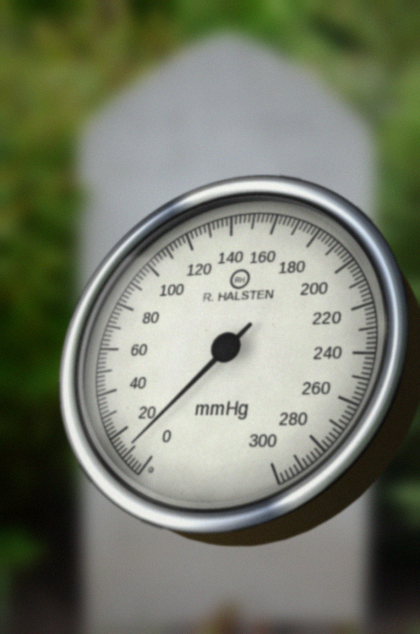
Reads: 10mmHg
